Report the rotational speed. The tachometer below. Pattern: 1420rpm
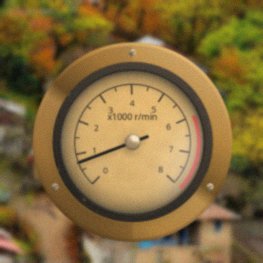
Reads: 750rpm
